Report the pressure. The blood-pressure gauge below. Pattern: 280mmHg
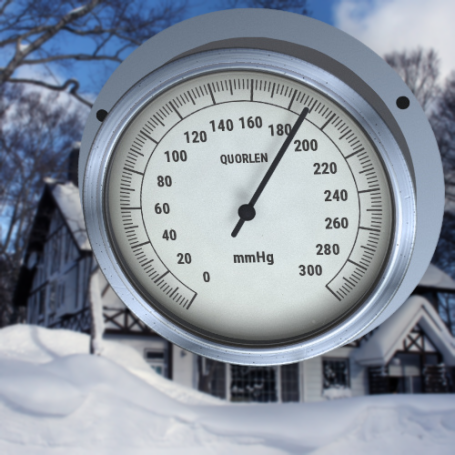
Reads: 188mmHg
